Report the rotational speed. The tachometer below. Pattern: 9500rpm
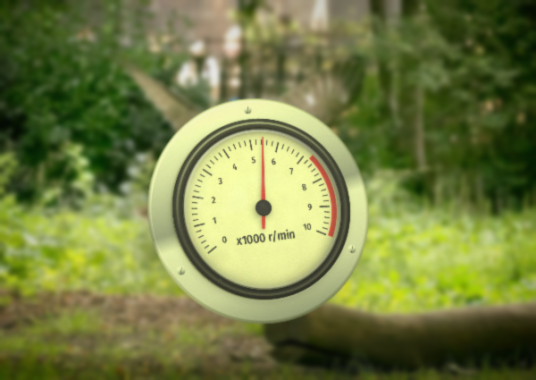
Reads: 5400rpm
